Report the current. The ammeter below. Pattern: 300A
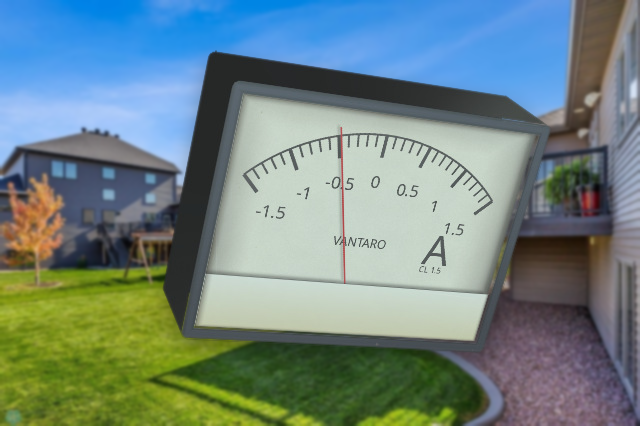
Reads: -0.5A
